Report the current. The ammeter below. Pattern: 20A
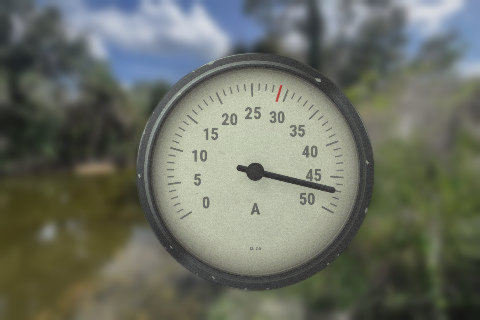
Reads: 47A
